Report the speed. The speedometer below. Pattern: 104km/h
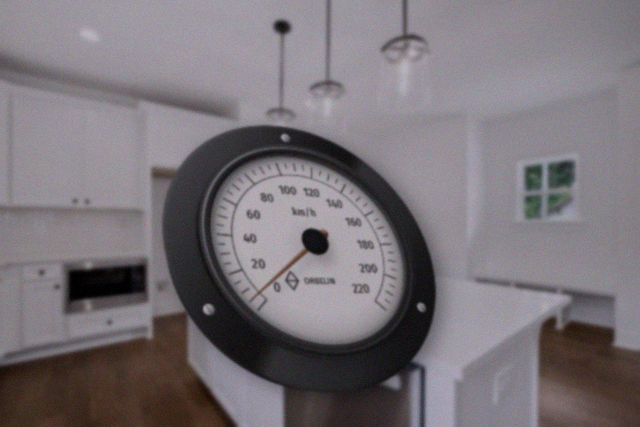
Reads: 5km/h
